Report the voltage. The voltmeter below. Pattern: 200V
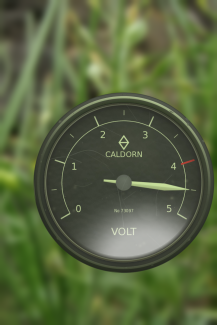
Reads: 4.5V
